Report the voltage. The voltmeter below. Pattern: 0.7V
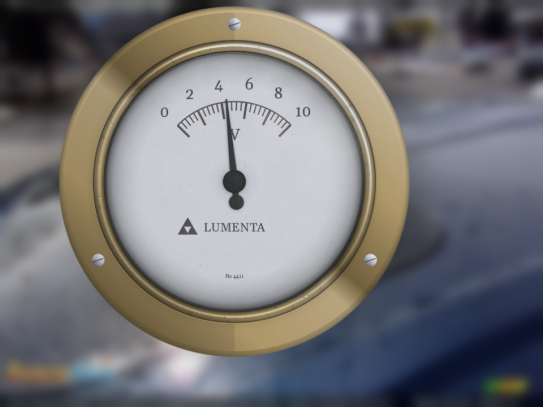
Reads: 4.4V
